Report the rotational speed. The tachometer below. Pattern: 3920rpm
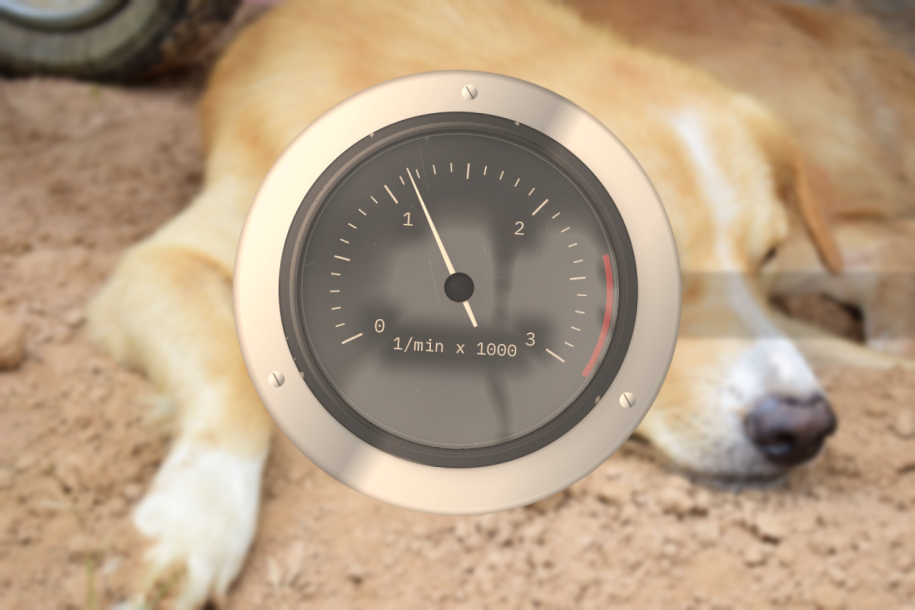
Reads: 1150rpm
